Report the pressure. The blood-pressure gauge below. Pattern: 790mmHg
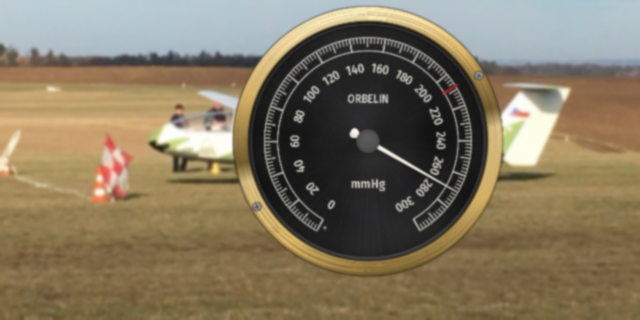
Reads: 270mmHg
